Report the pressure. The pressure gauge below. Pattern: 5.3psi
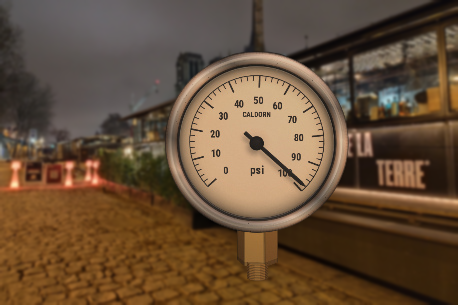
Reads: 98psi
